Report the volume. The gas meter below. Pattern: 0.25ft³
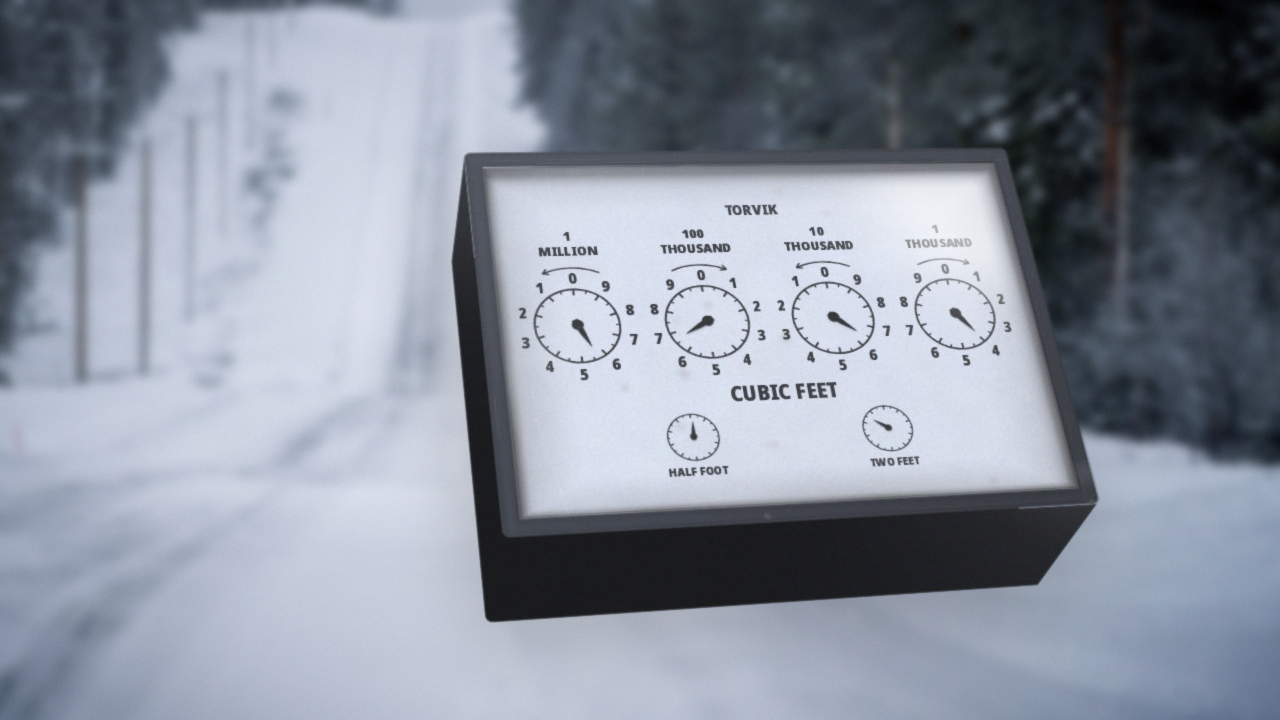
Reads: 566400ft³
